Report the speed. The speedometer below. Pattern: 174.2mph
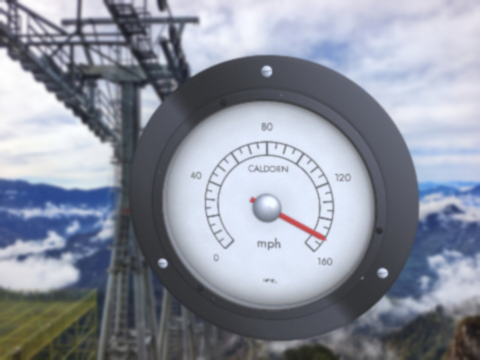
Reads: 150mph
